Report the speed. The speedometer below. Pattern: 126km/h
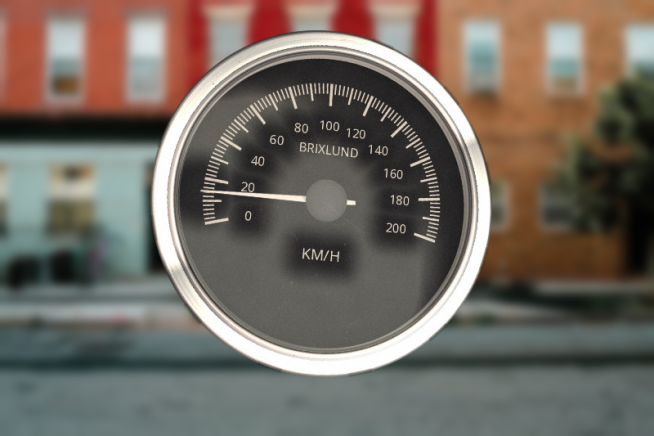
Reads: 14km/h
